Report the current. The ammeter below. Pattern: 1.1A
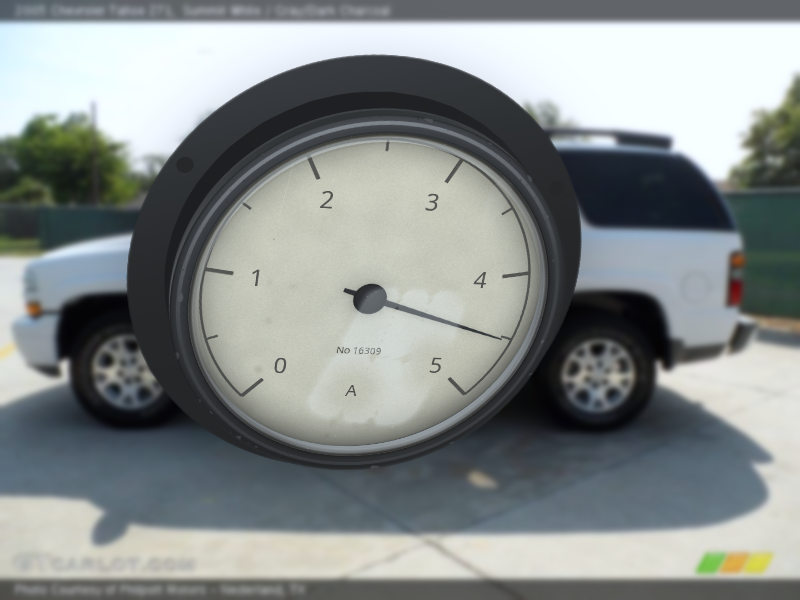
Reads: 4.5A
